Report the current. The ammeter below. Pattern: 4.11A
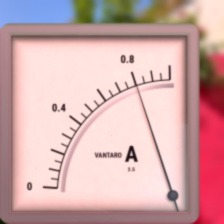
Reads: 0.8A
